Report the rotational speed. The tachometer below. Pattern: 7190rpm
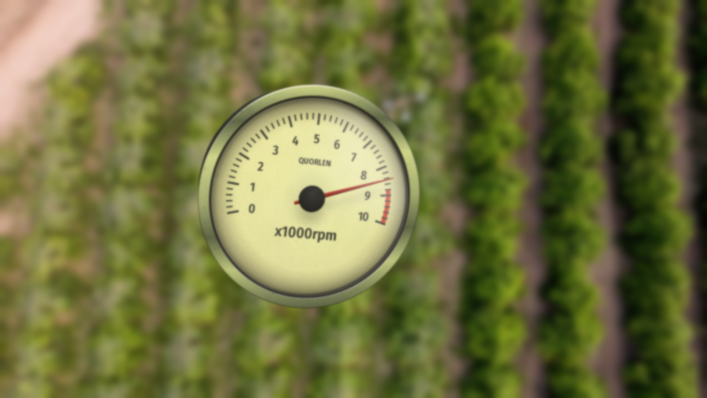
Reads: 8400rpm
